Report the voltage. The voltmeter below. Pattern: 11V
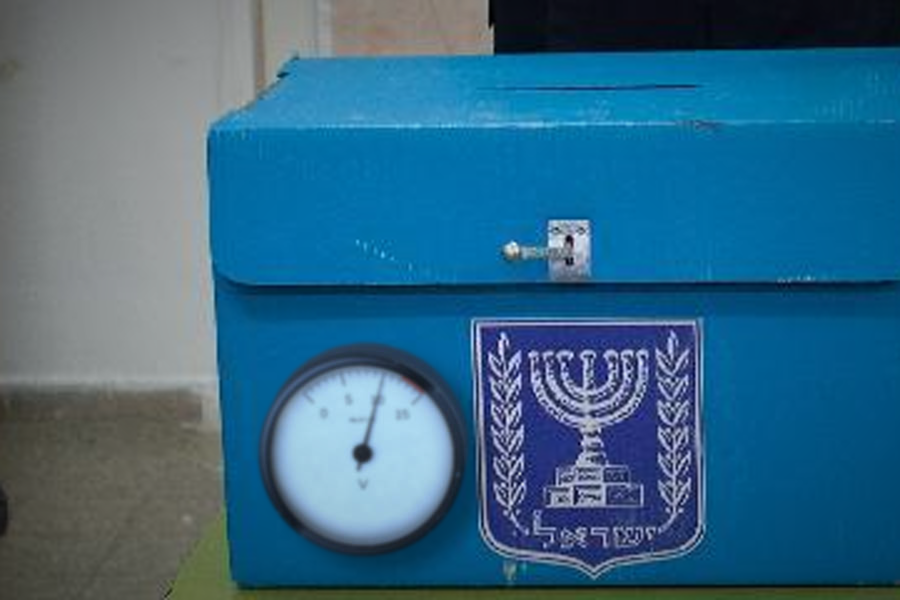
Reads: 10V
